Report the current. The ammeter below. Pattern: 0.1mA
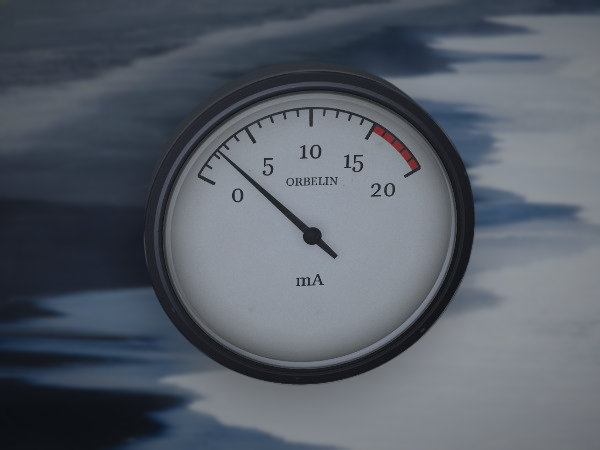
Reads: 2.5mA
